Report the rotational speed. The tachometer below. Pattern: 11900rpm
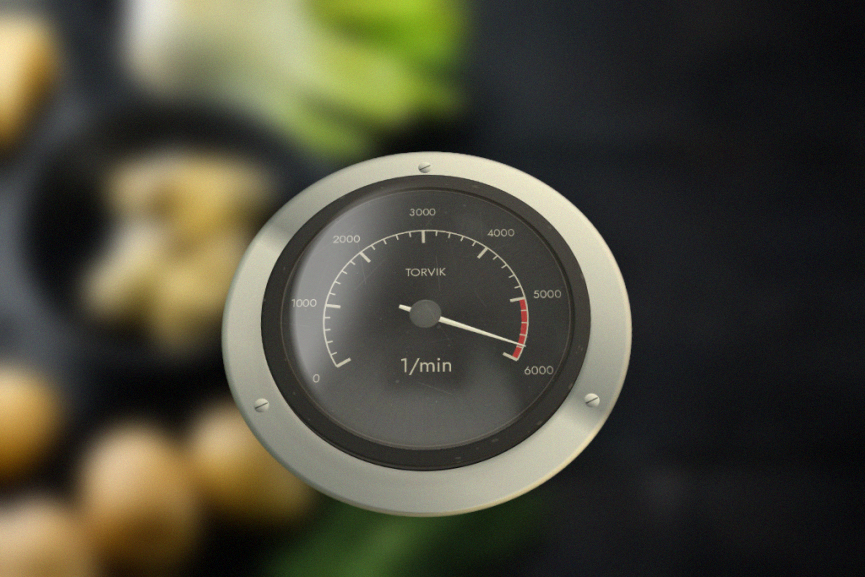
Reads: 5800rpm
